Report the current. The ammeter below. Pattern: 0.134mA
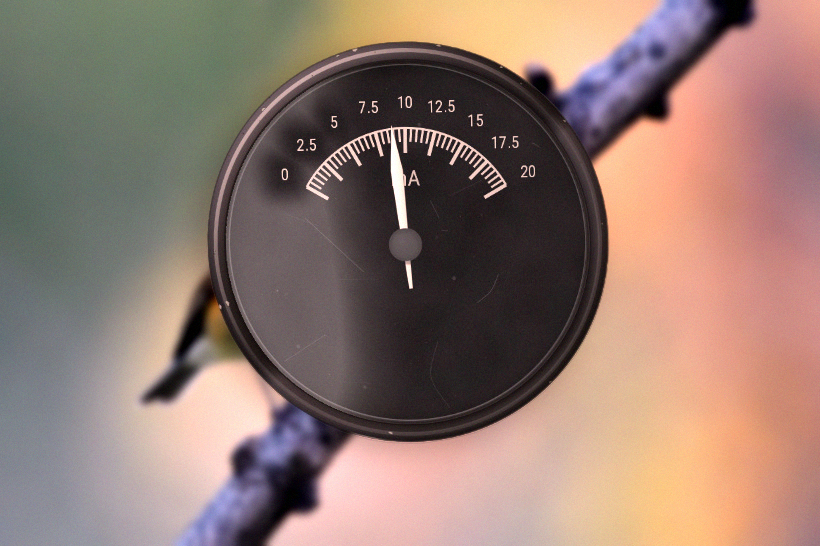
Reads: 9mA
